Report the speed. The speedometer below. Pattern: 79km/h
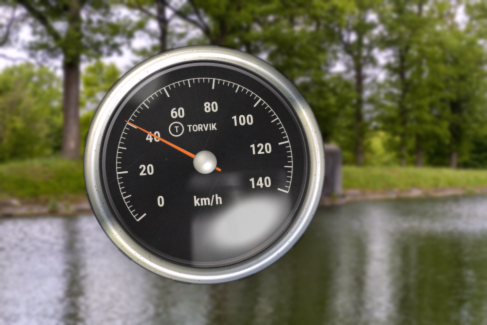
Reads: 40km/h
